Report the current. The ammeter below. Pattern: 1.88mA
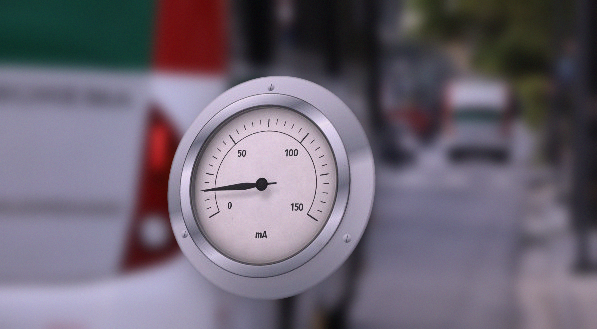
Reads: 15mA
